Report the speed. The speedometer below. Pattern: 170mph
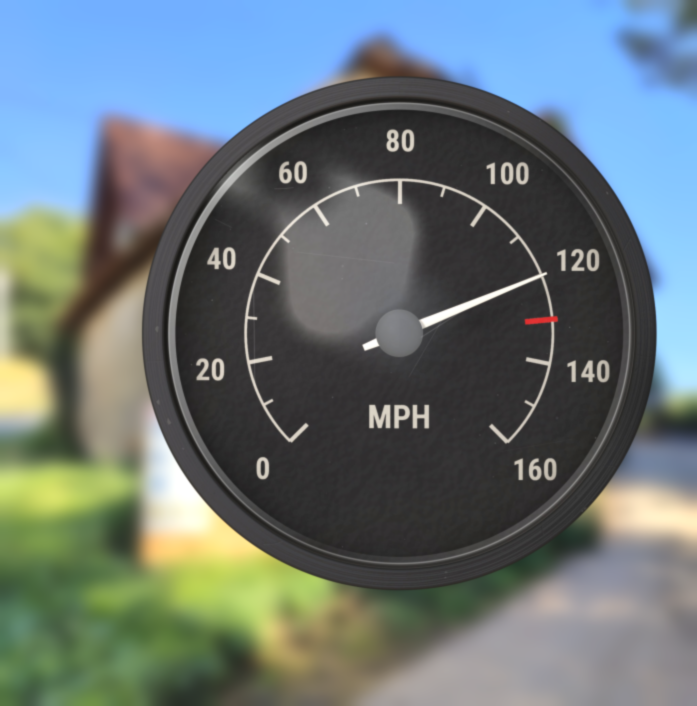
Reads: 120mph
